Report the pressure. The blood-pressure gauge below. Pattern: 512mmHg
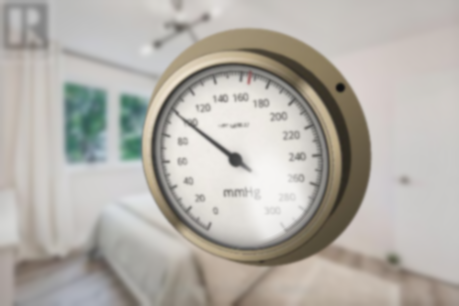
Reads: 100mmHg
